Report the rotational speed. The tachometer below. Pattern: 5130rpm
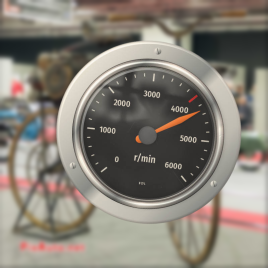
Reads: 4300rpm
